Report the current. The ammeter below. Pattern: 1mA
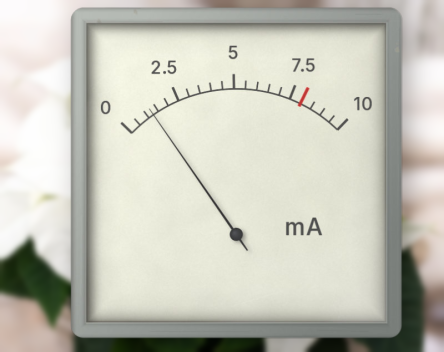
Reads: 1.25mA
